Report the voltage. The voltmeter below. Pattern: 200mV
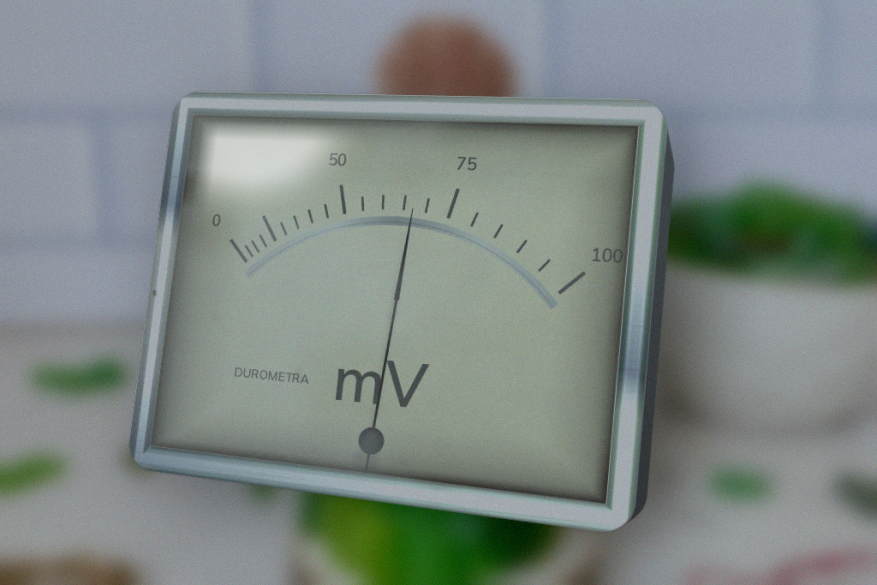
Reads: 67.5mV
